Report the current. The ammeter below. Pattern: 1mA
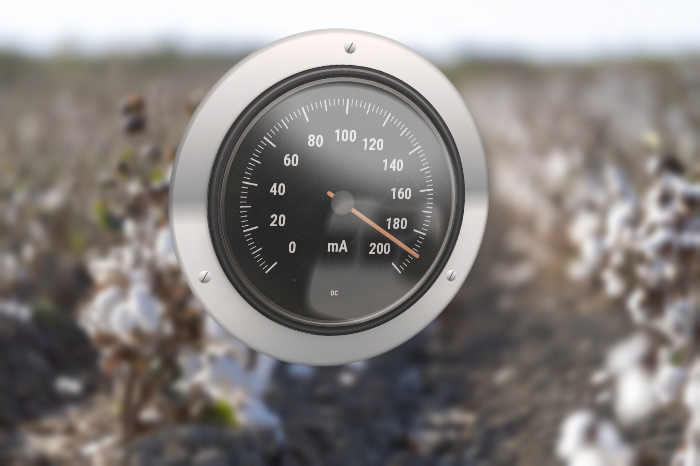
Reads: 190mA
